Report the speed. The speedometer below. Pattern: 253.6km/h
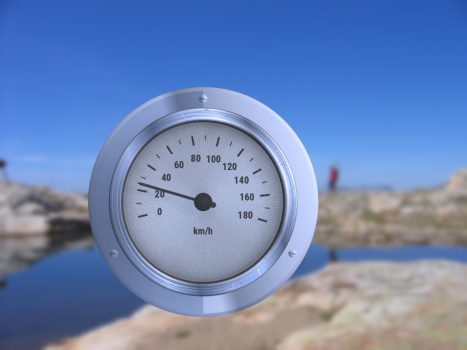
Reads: 25km/h
